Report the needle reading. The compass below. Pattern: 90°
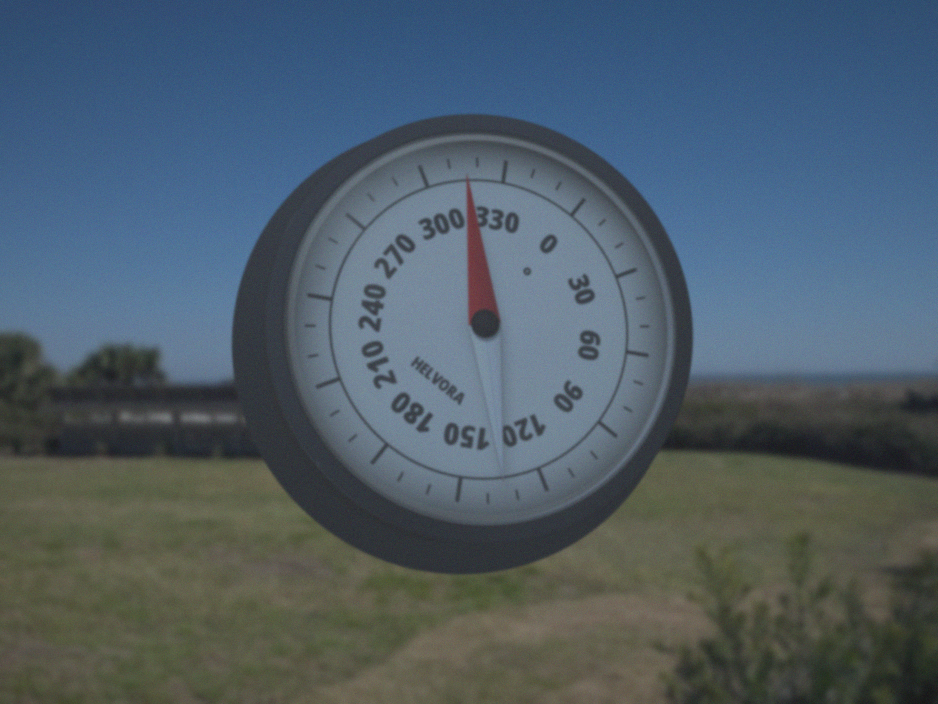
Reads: 315°
